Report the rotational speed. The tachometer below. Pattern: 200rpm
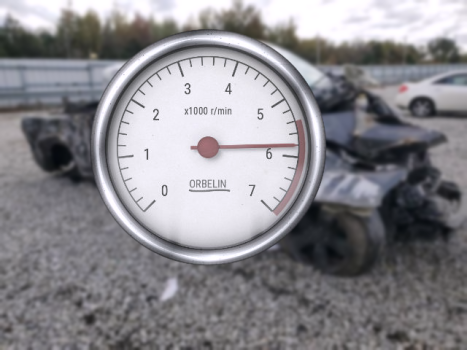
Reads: 5800rpm
